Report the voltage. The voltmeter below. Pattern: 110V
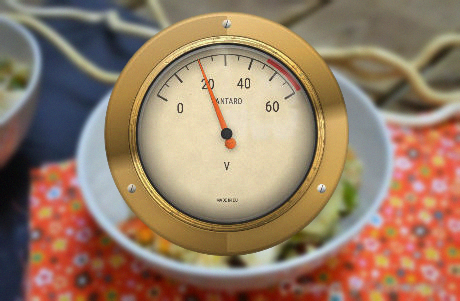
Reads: 20V
